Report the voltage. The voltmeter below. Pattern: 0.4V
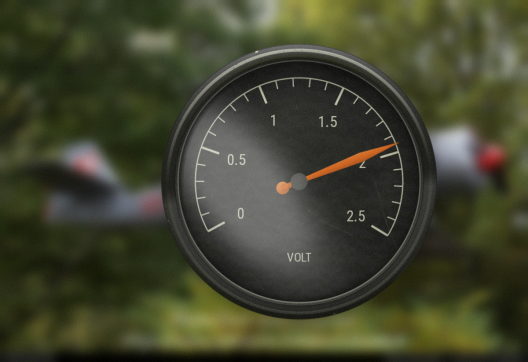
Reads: 1.95V
